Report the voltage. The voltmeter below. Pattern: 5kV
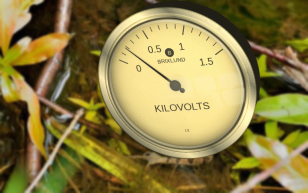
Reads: 0.2kV
